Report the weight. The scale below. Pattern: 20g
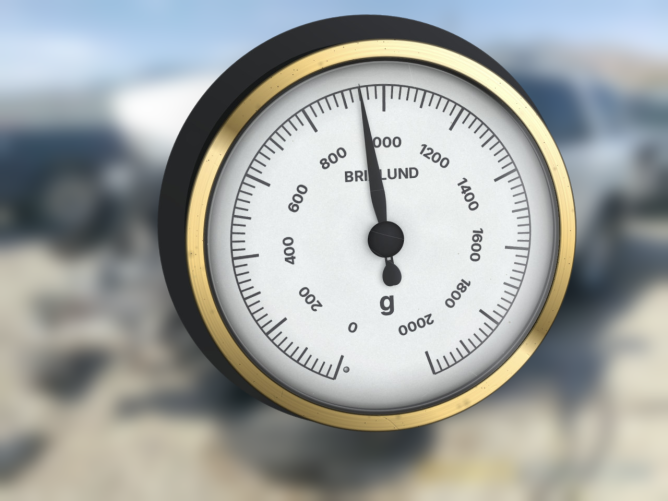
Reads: 940g
